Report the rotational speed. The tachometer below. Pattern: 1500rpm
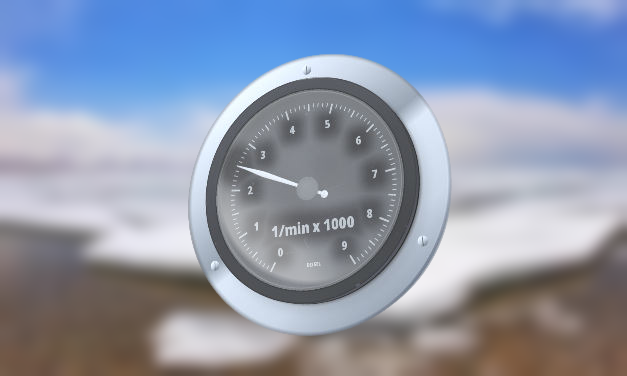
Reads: 2500rpm
